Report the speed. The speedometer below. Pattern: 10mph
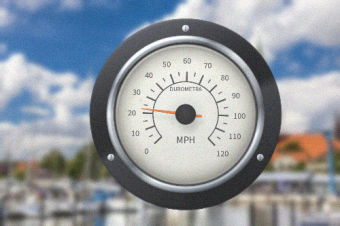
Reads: 22.5mph
